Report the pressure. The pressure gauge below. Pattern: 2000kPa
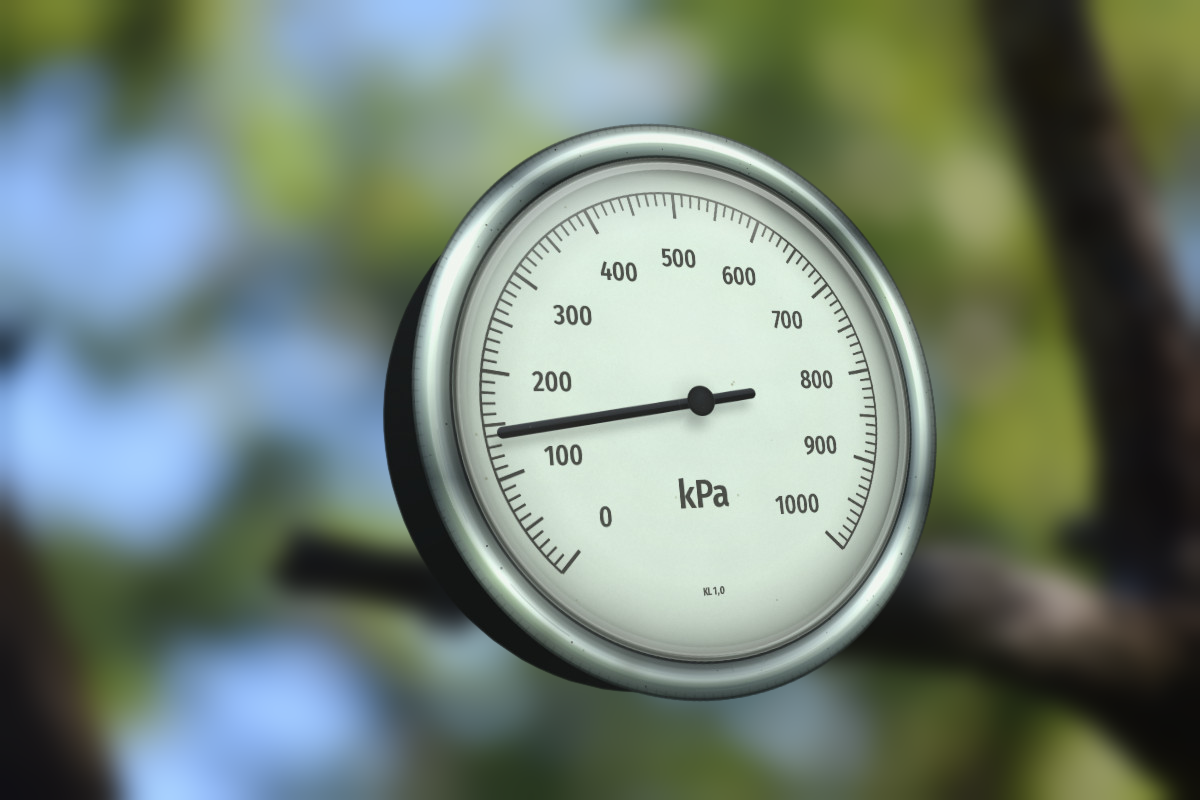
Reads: 140kPa
